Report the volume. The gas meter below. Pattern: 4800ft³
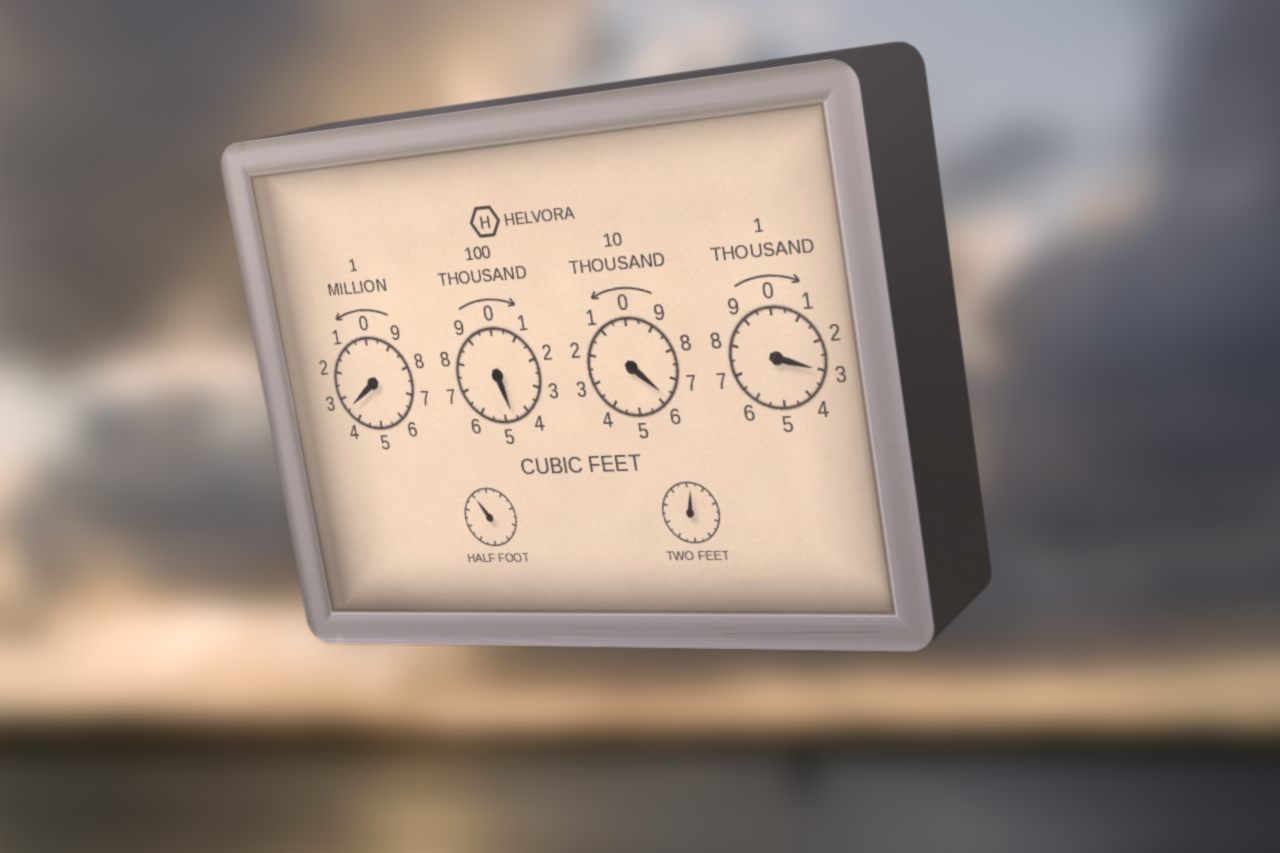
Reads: 346300ft³
